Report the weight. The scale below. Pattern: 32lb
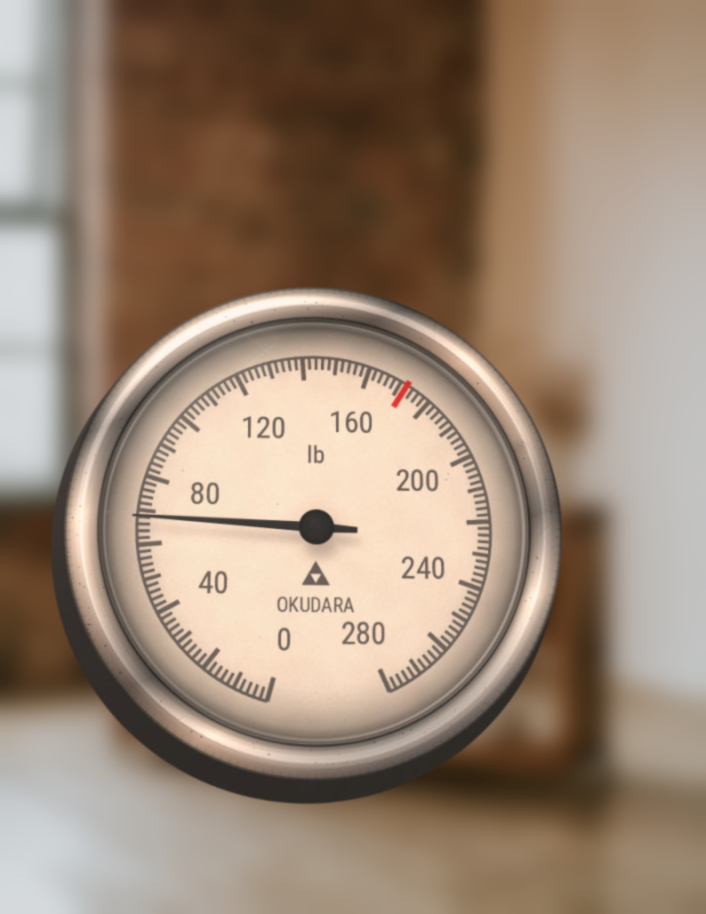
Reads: 68lb
